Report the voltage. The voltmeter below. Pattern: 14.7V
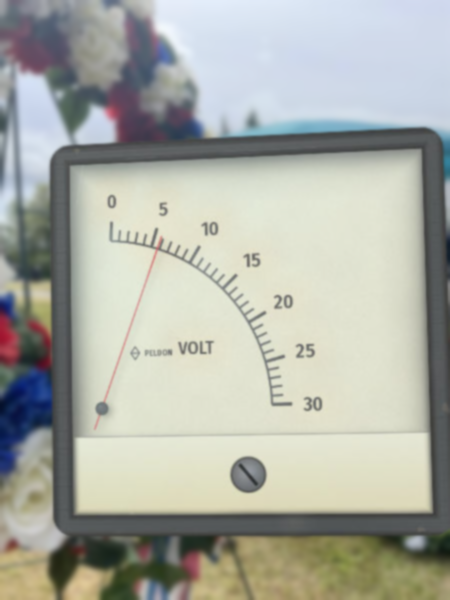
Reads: 6V
